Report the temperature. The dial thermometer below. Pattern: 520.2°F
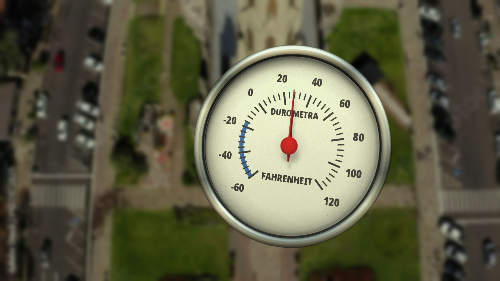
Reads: 28°F
